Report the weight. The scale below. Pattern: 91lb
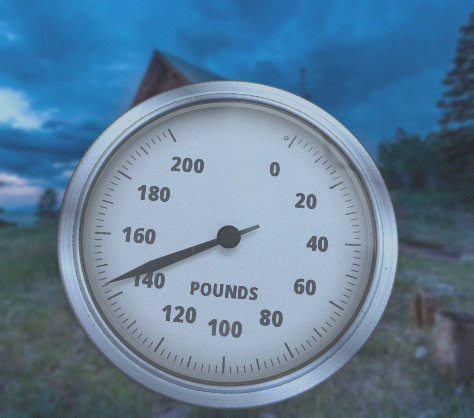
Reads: 144lb
